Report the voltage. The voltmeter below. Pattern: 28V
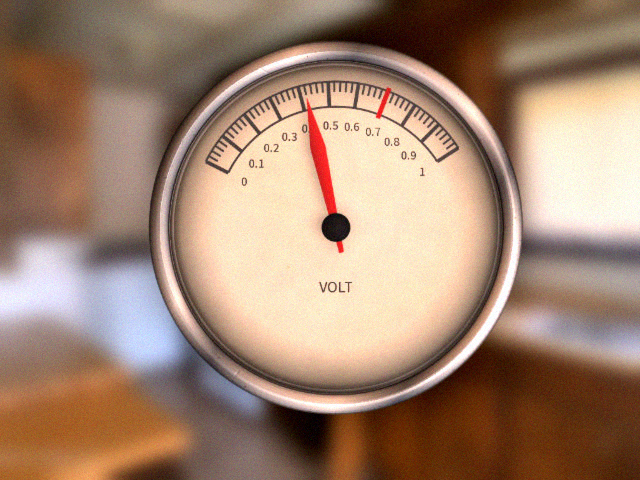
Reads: 0.42V
